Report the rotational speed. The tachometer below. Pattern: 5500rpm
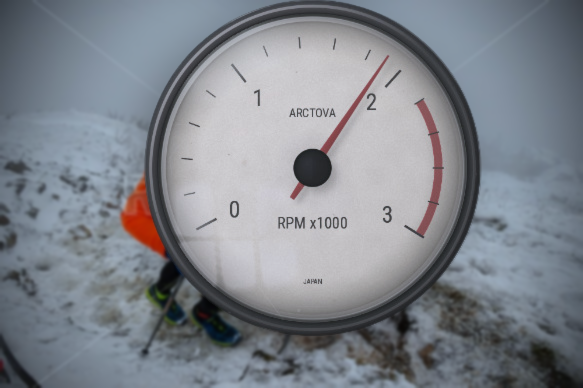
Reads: 1900rpm
